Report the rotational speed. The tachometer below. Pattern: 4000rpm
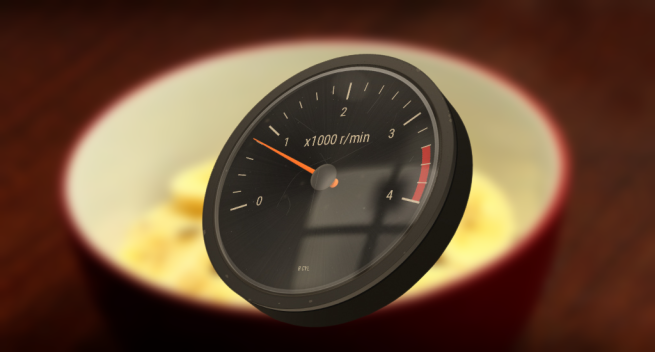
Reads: 800rpm
